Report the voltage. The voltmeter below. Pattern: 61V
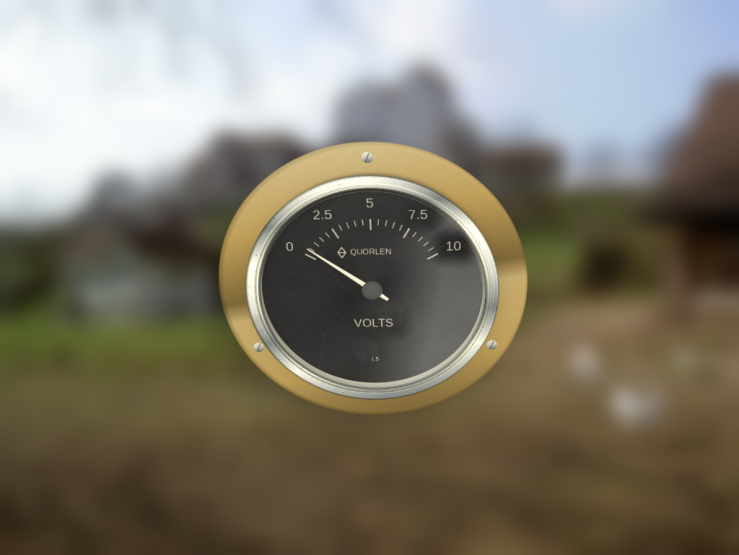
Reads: 0.5V
